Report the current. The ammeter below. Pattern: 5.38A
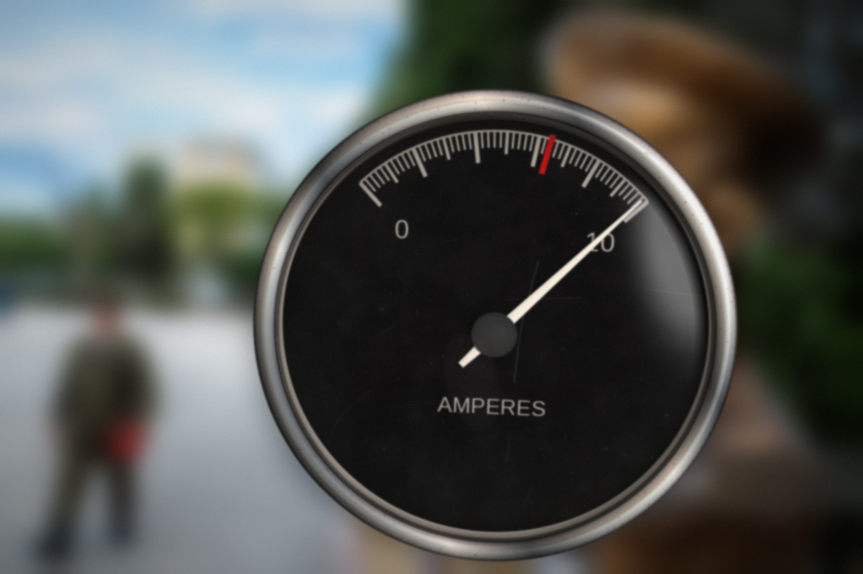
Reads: 9.8A
